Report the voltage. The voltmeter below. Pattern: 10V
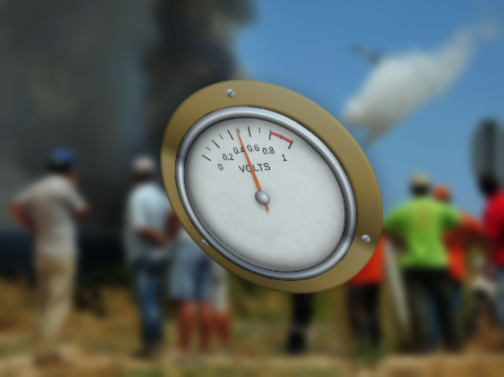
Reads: 0.5V
